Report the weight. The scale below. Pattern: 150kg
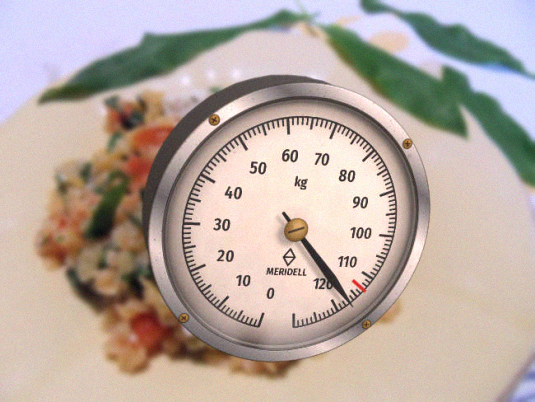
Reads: 117kg
